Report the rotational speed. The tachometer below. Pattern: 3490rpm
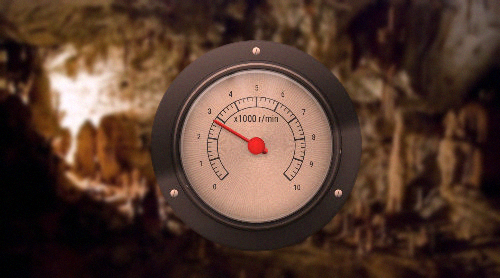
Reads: 2800rpm
